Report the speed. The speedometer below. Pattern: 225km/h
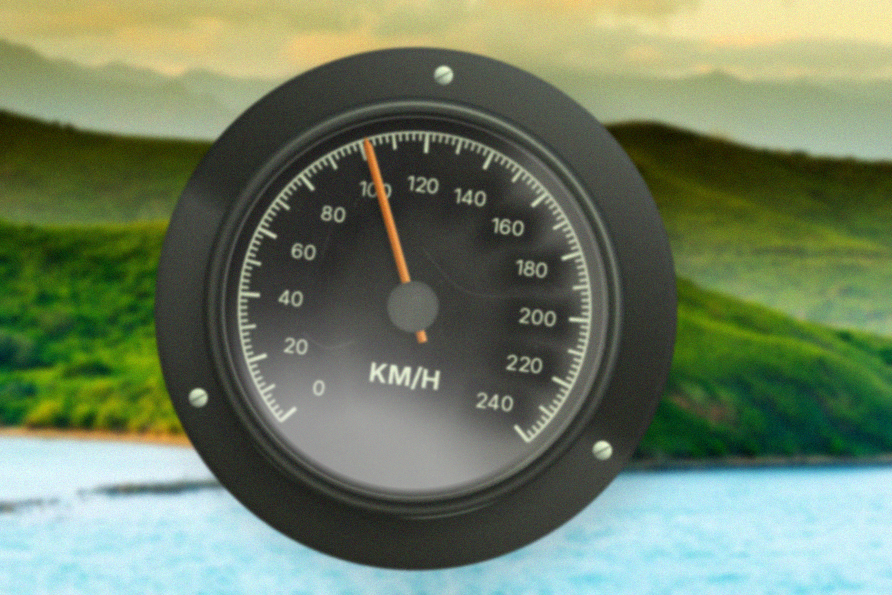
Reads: 102km/h
